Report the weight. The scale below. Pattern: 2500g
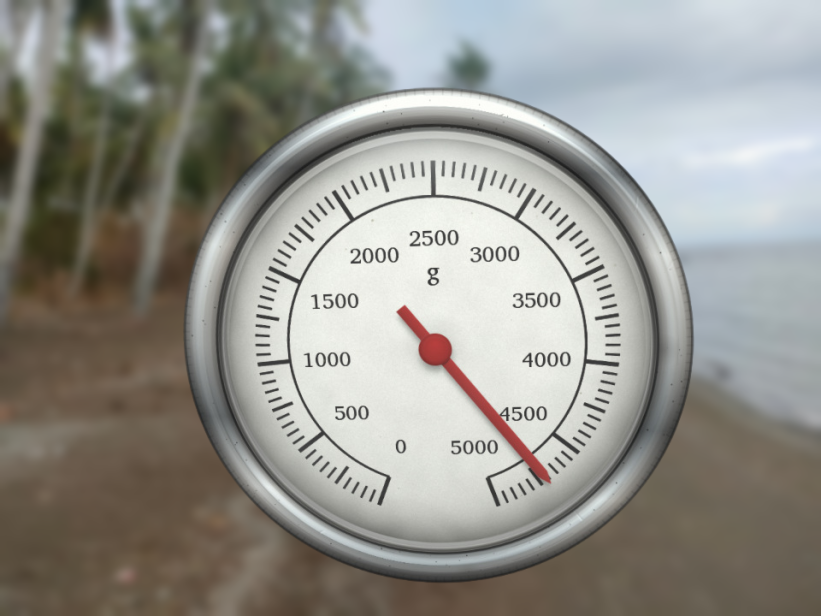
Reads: 4700g
